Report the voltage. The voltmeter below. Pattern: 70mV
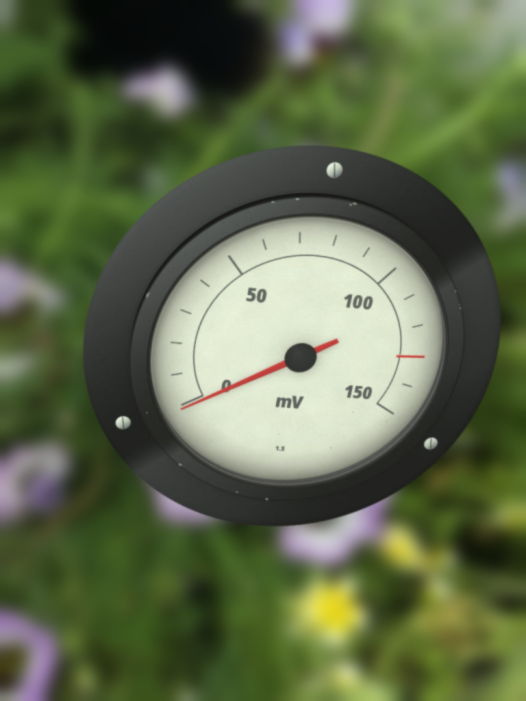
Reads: 0mV
